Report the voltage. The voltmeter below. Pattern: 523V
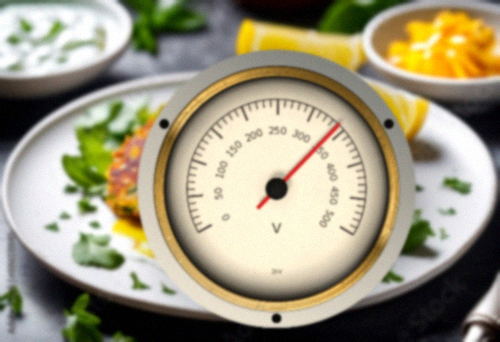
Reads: 340V
